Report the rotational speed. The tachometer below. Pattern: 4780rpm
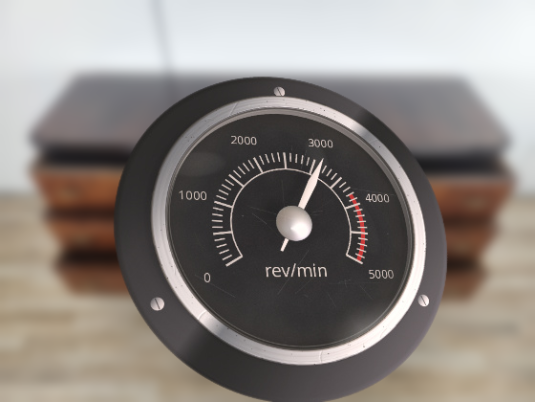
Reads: 3100rpm
